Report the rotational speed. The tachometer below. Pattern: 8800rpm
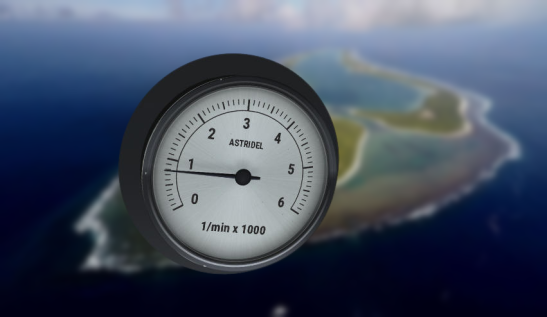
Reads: 800rpm
